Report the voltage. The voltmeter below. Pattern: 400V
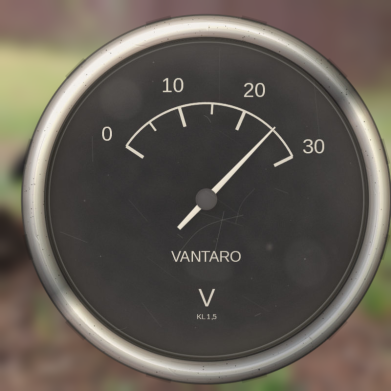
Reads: 25V
